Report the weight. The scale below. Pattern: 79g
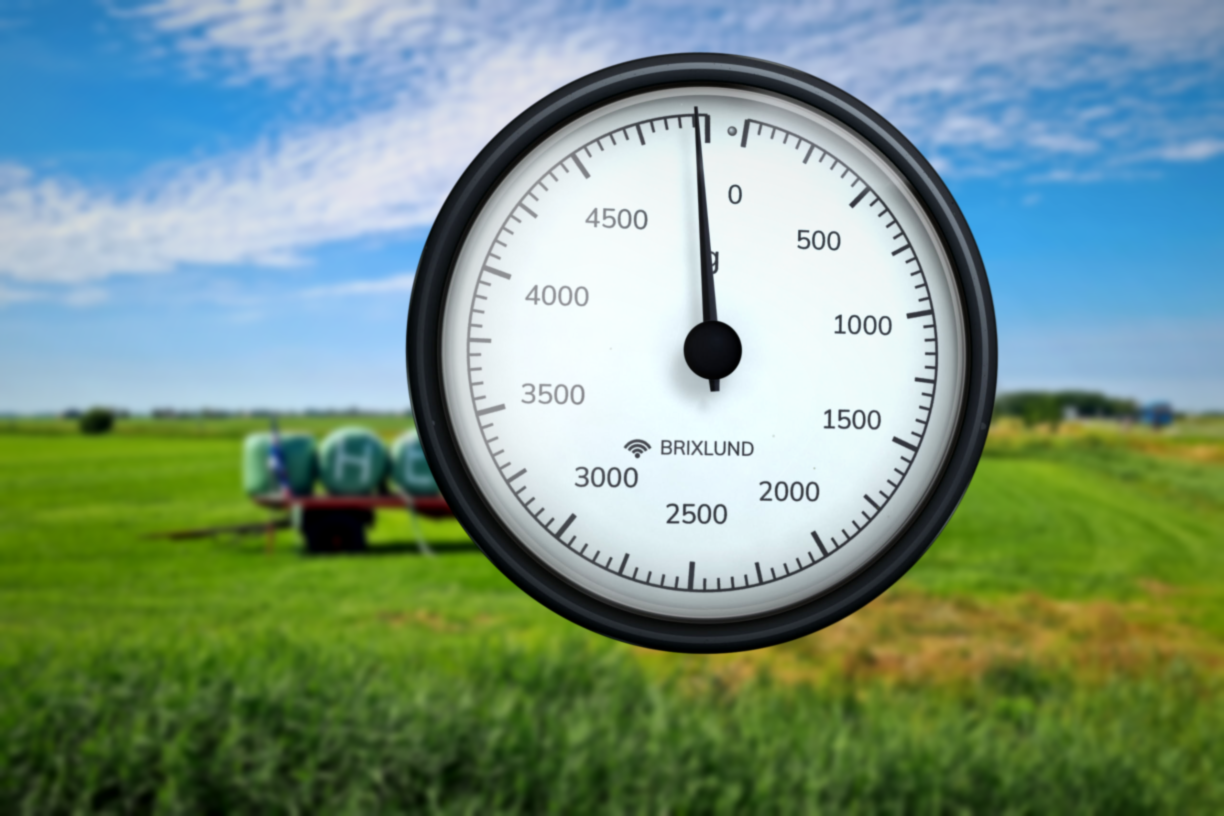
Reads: 4950g
